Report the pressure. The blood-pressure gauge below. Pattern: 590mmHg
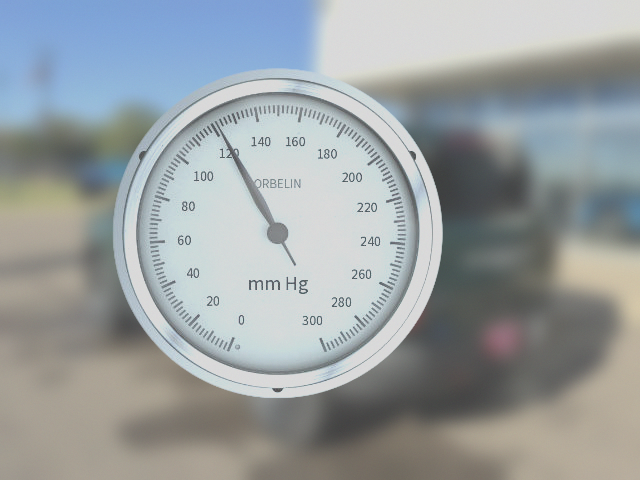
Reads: 122mmHg
